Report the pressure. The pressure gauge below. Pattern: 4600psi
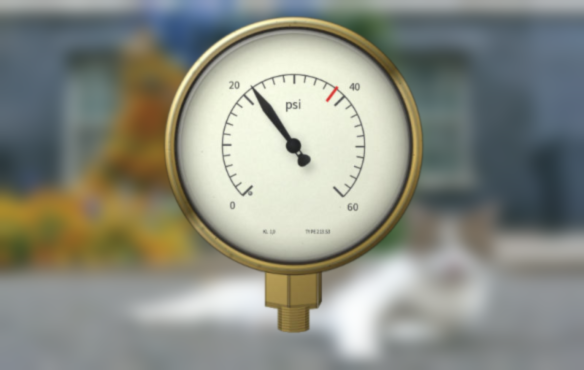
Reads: 22psi
